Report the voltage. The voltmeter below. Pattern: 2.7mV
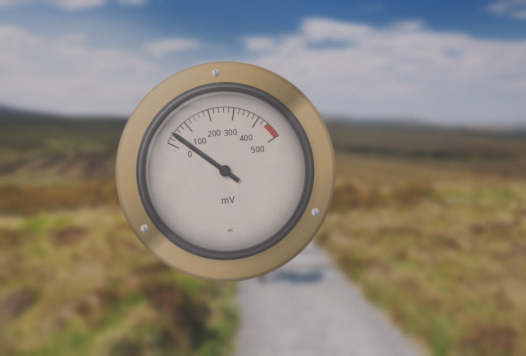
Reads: 40mV
